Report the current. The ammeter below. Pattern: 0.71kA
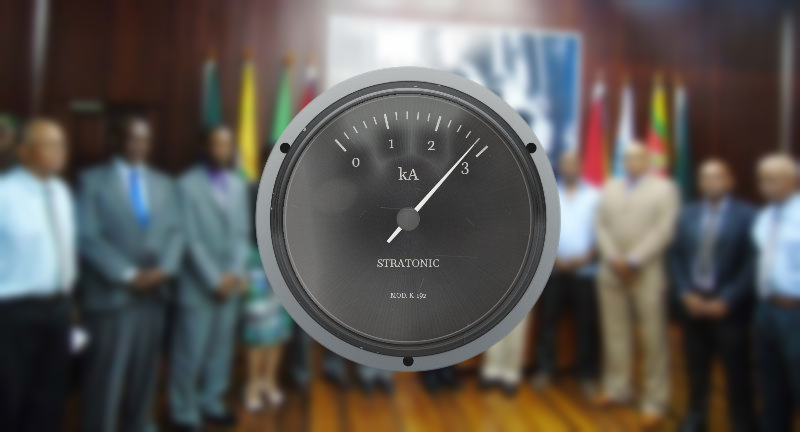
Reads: 2.8kA
